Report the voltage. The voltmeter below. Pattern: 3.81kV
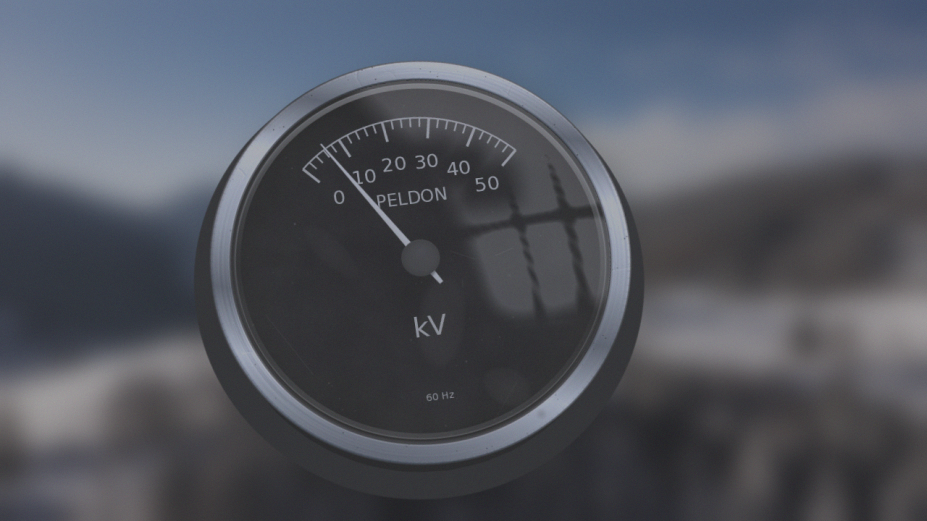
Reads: 6kV
